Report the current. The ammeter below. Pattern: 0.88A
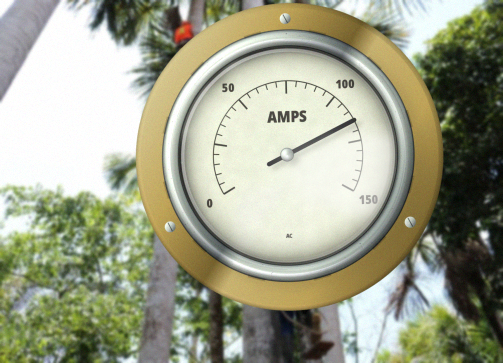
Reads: 115A
